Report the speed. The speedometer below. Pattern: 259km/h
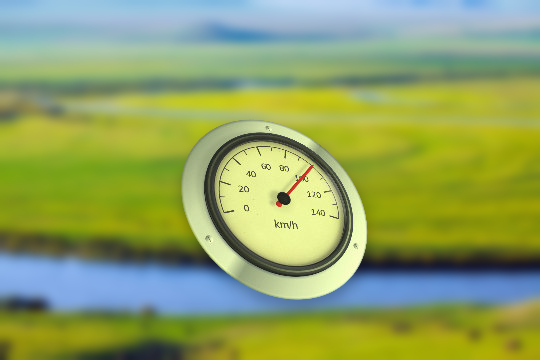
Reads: 100km/h
